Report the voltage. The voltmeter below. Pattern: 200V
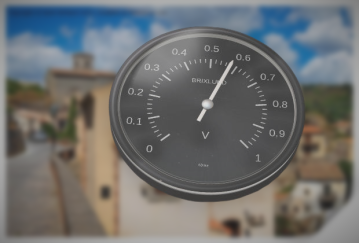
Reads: 0.58V
